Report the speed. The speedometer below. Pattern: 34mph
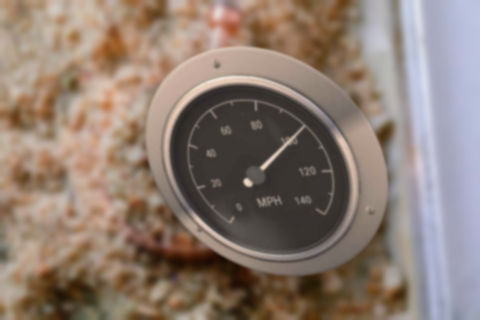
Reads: 100mph
